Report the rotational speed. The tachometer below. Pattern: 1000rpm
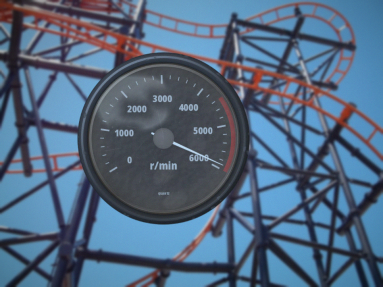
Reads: 5900rpm
